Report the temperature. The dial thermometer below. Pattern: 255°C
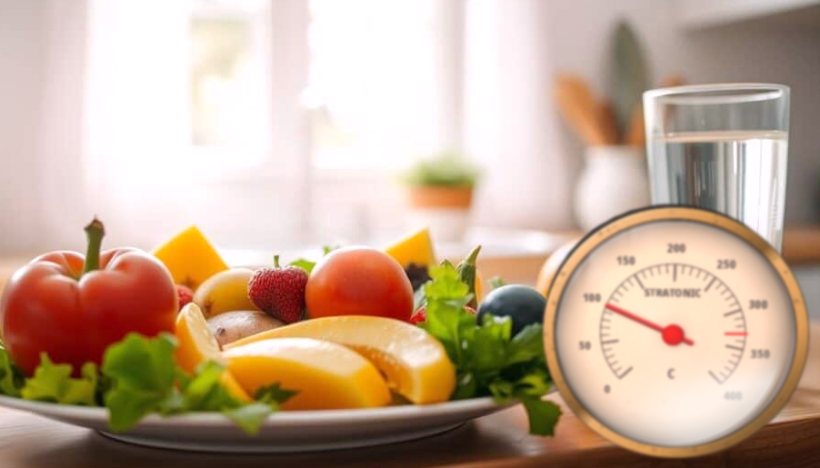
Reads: 100°C
